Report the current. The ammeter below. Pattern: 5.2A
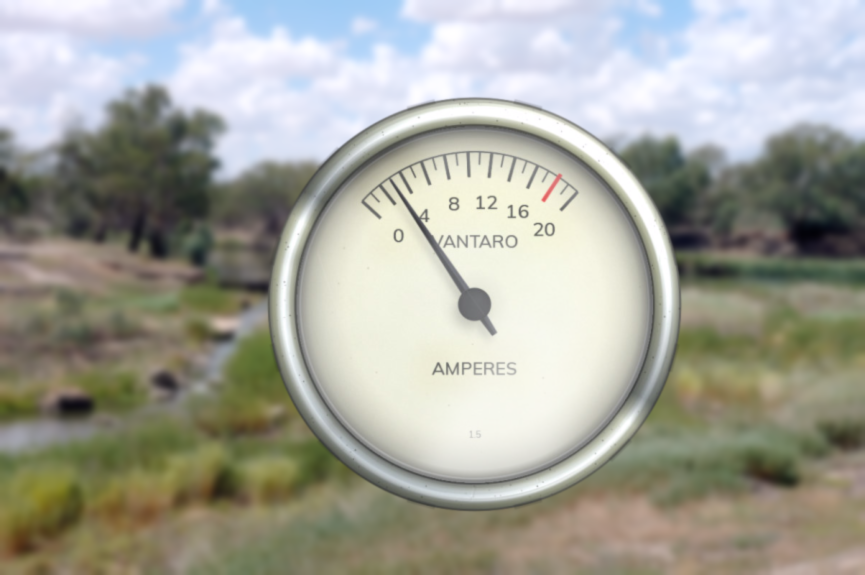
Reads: 3A
